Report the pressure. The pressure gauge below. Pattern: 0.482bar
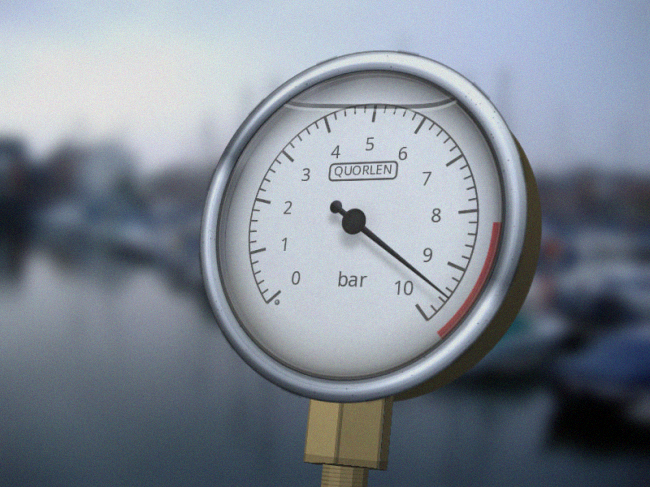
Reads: 9.5bar
